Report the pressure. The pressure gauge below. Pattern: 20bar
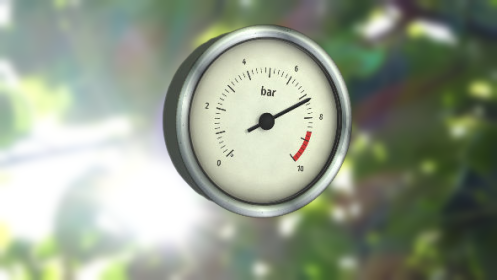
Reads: 7.2bar
